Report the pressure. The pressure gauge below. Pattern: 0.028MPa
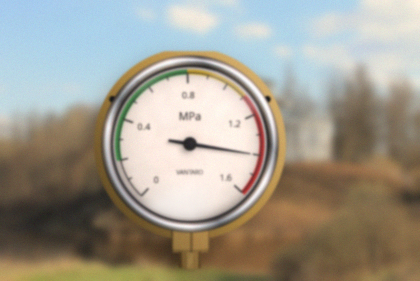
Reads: 1.4MPa
